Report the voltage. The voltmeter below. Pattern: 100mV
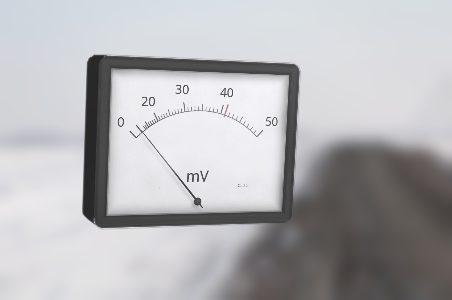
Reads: 10mV
